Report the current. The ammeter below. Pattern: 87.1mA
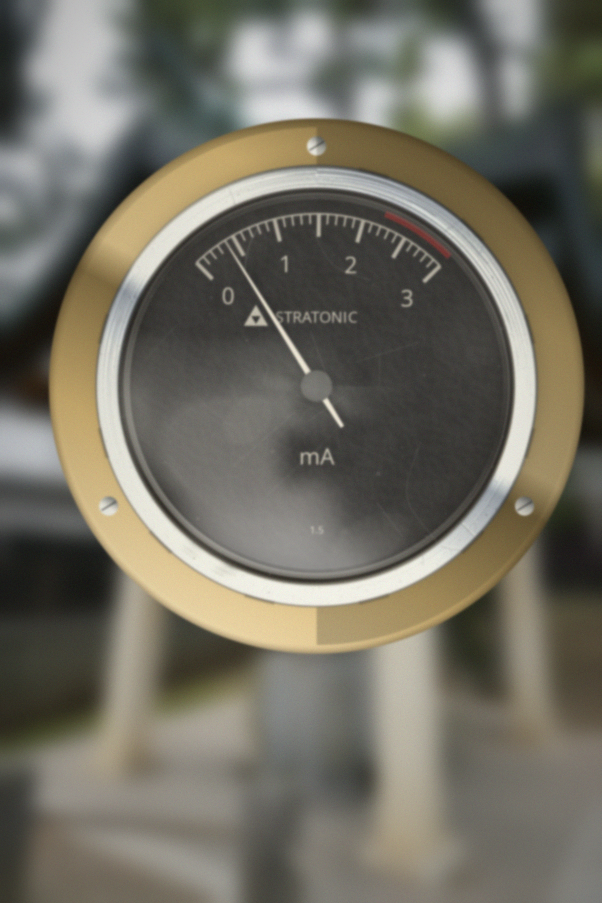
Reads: 0.4mA
